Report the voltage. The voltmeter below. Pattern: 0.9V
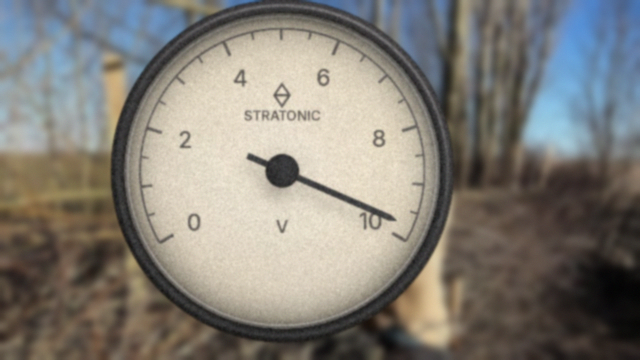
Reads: 9.75V
